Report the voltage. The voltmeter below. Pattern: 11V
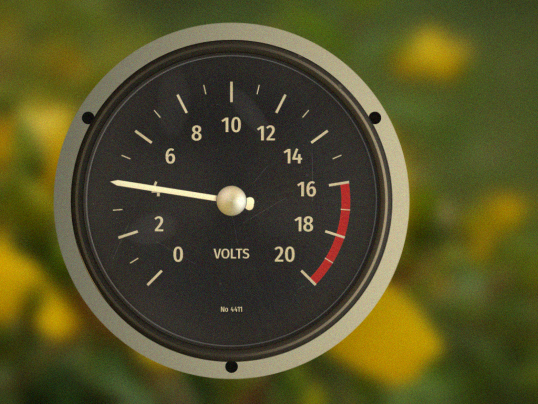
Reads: 4V
